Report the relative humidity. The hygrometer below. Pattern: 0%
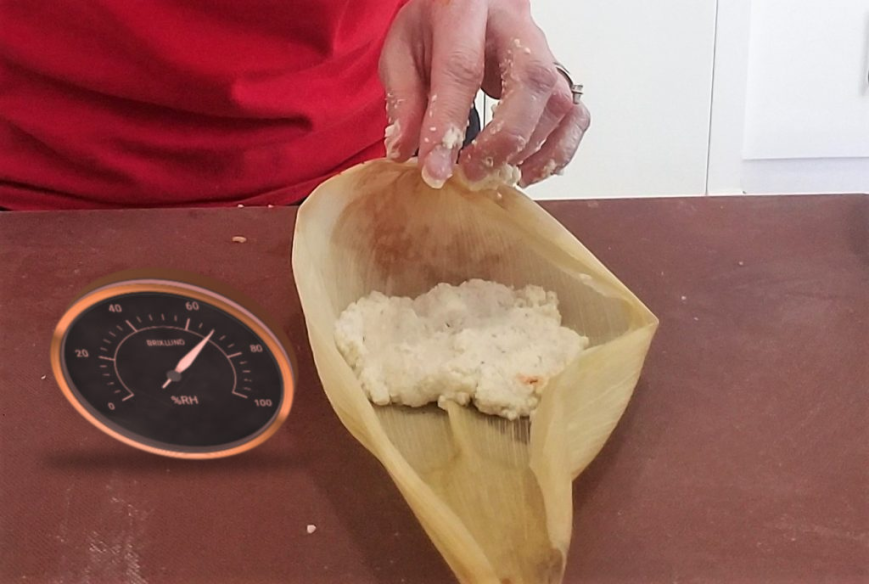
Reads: 68%
